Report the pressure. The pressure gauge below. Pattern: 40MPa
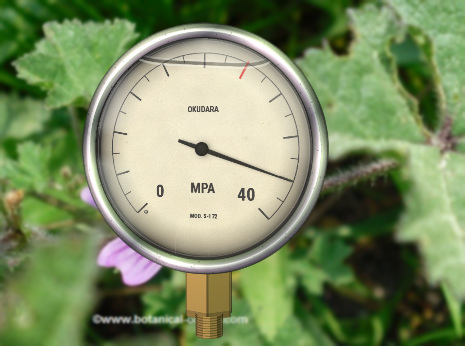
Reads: 36MPa
